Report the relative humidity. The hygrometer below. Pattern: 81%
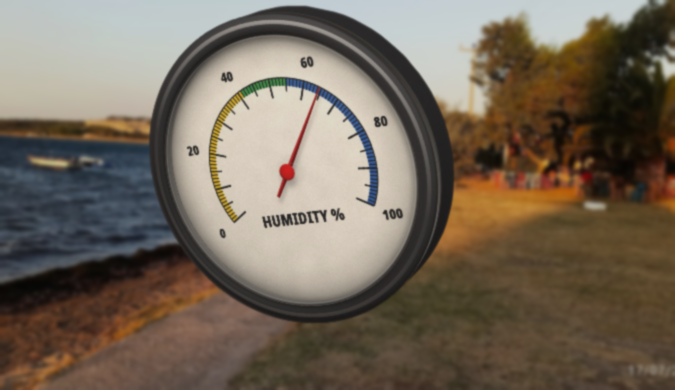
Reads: 65%
